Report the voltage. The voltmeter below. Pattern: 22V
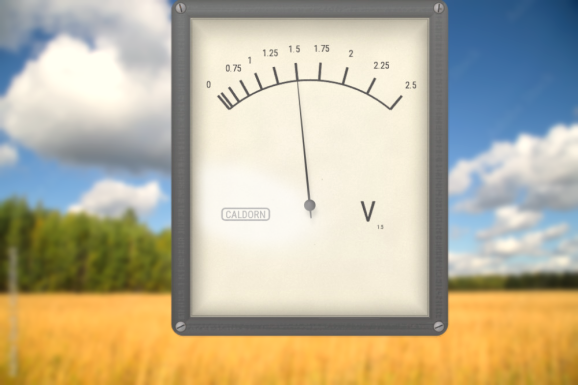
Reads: 1.5V
